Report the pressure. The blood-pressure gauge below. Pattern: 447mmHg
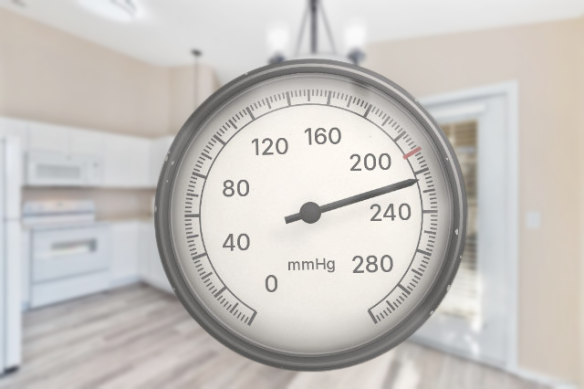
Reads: 224mmHg
